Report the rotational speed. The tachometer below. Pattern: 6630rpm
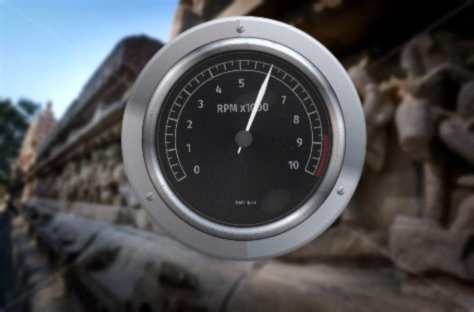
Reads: 6000rpm
